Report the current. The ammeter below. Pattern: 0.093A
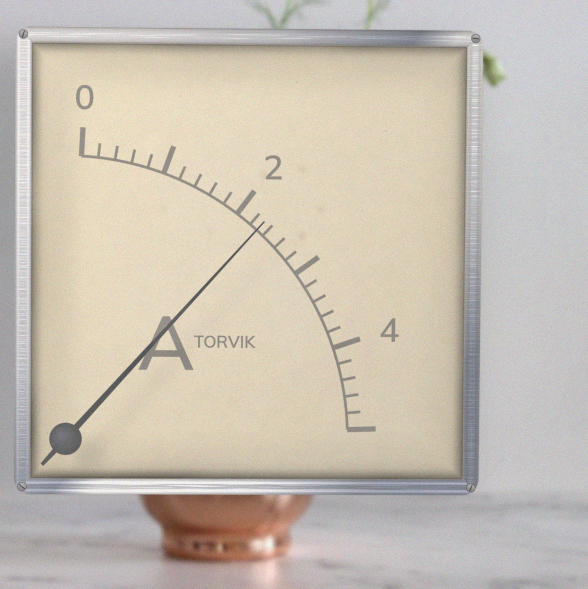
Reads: 2.3A
